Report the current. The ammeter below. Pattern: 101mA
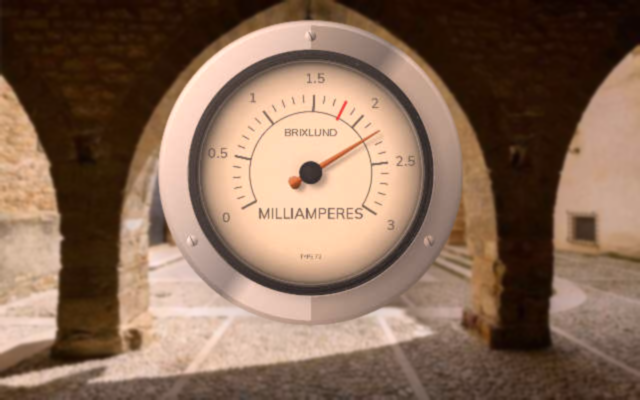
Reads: 2.2mA
